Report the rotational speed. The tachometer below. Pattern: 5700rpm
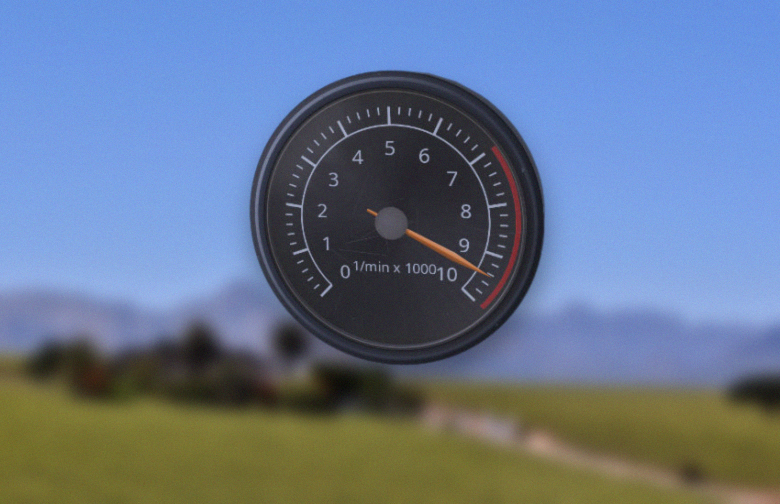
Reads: 9400rpm
